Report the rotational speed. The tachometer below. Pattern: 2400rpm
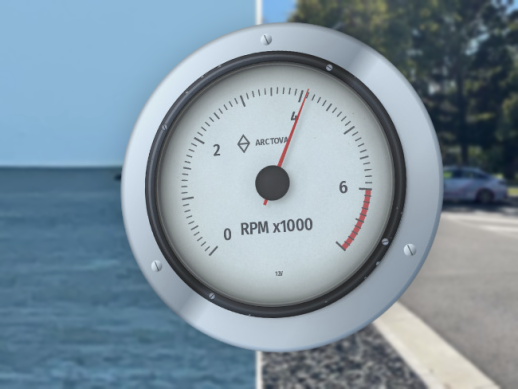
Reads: 4100rpm
